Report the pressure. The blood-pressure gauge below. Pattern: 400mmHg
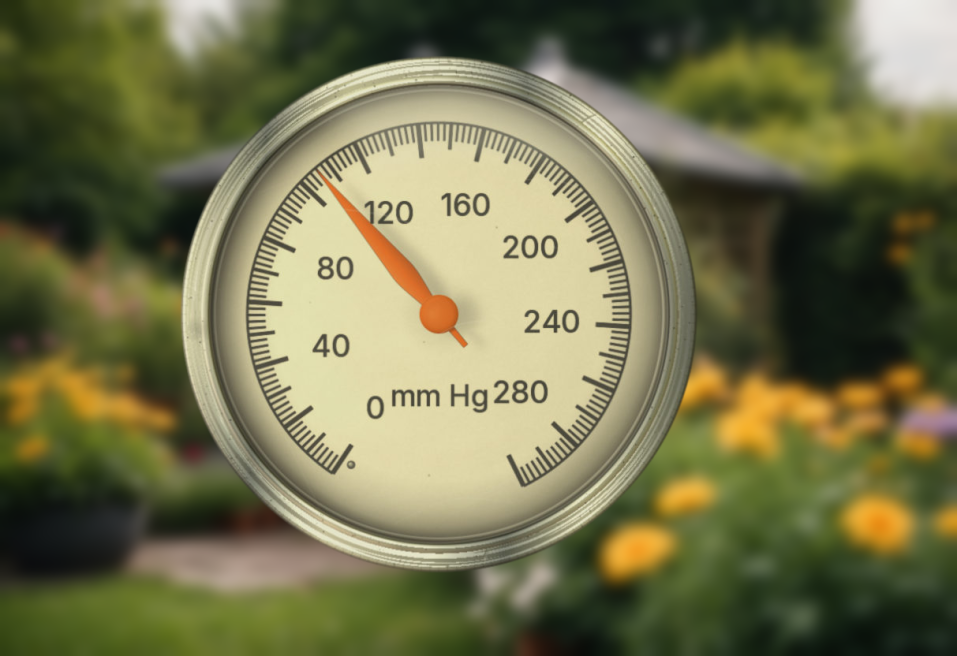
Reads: 106mmHg
